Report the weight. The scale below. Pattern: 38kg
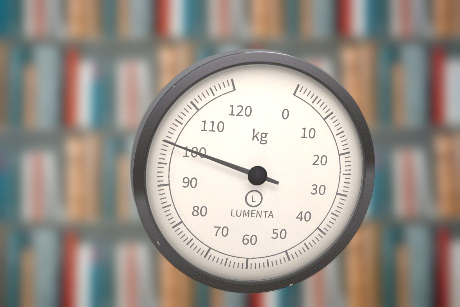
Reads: 100kg
